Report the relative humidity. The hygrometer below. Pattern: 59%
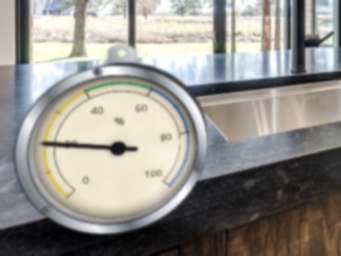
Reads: 20%
